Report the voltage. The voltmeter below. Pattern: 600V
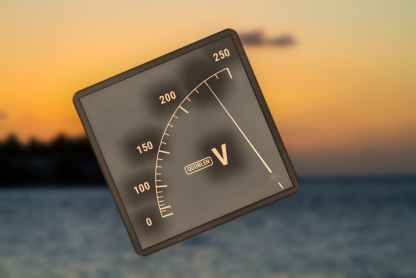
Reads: 230V
